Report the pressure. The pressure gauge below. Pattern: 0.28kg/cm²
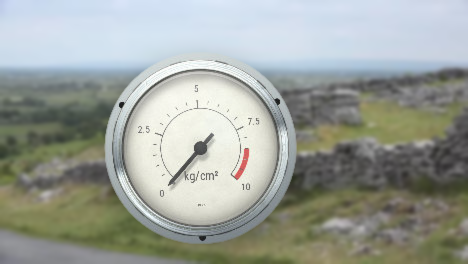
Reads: 0kg/cm²
